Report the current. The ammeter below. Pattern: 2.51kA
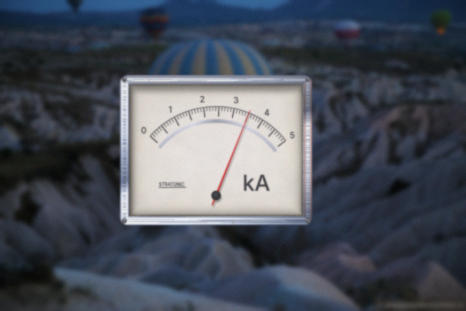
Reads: 3.5kA
